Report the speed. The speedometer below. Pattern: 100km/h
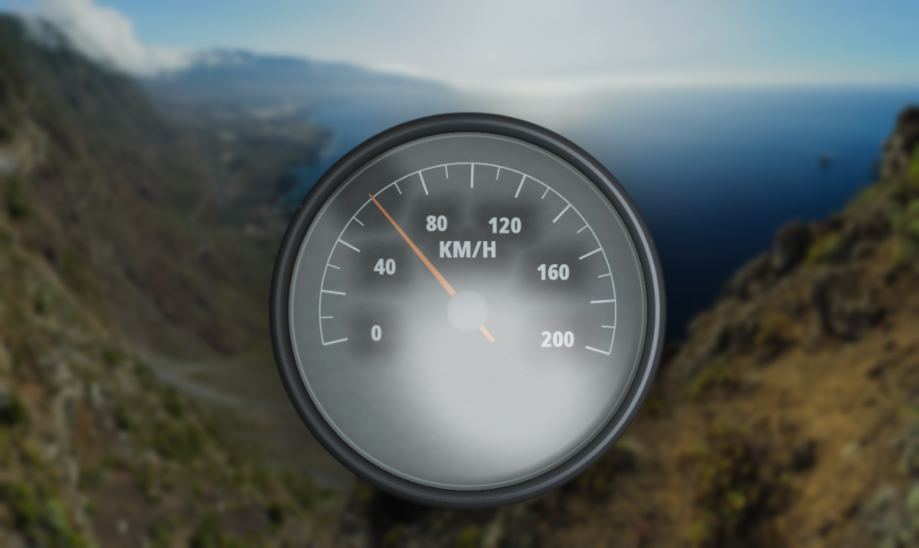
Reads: 60km/h
